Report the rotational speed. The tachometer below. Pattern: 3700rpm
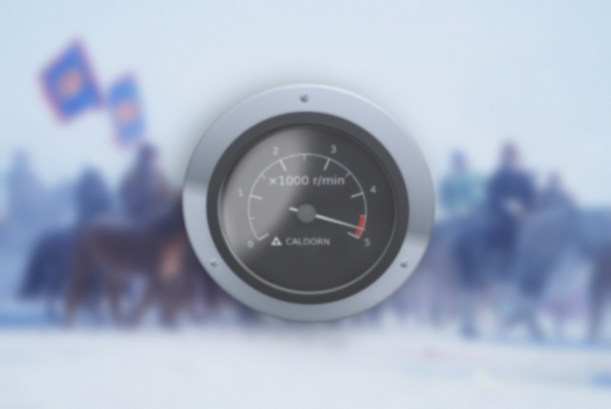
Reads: 4750rpm
